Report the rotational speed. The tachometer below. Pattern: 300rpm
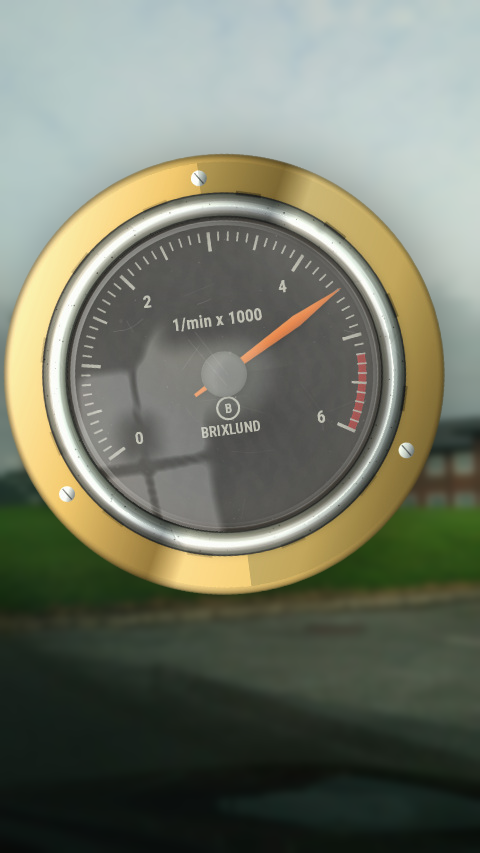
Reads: 4500rpm
